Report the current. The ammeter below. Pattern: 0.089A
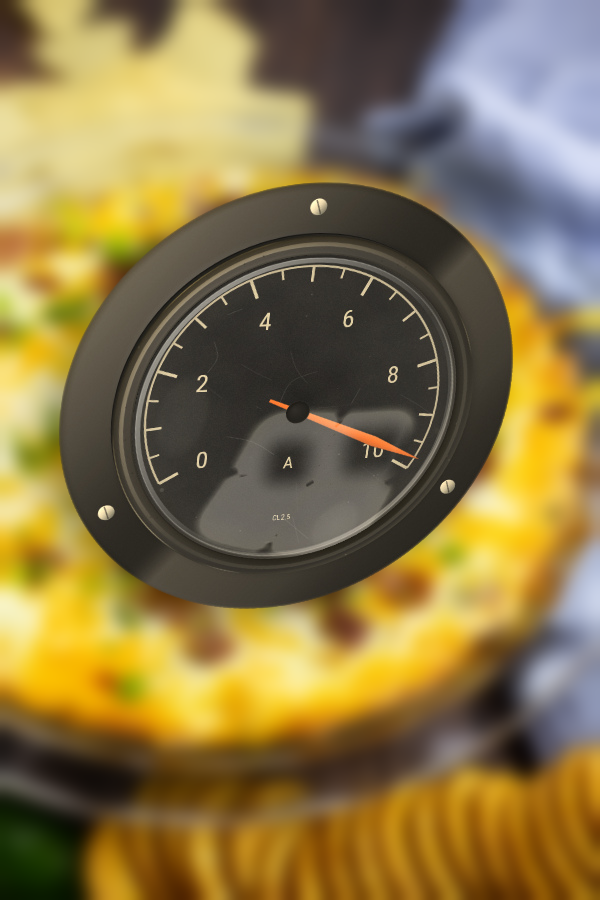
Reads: 9.75A
